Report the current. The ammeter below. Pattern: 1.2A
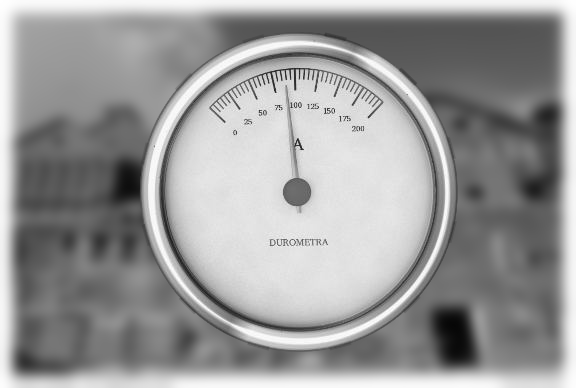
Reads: 90A
